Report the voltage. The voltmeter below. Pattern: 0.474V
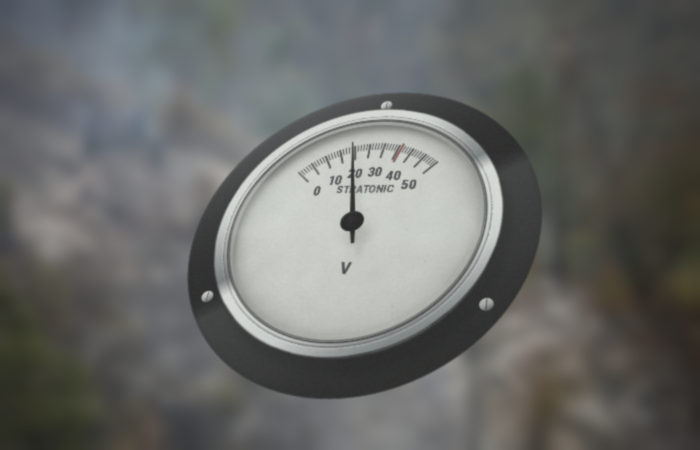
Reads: 20V
